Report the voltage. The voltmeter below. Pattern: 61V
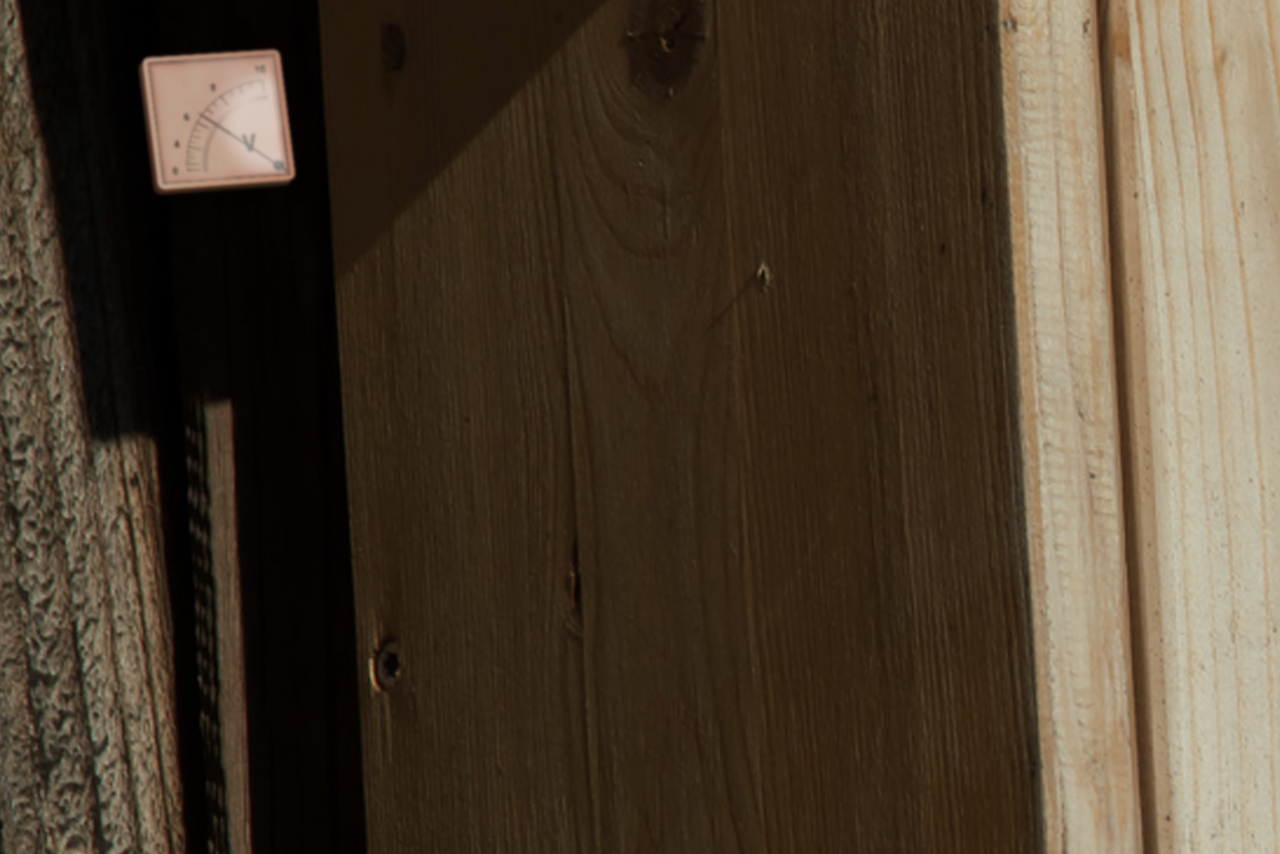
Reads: 6.5V
